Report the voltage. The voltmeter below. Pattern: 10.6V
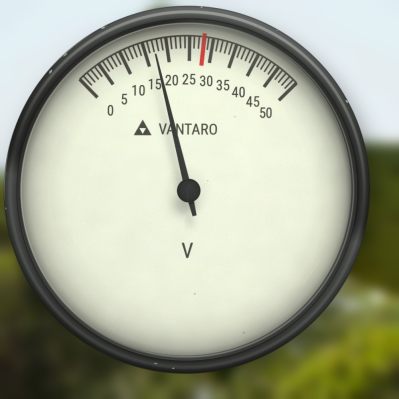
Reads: 17V
